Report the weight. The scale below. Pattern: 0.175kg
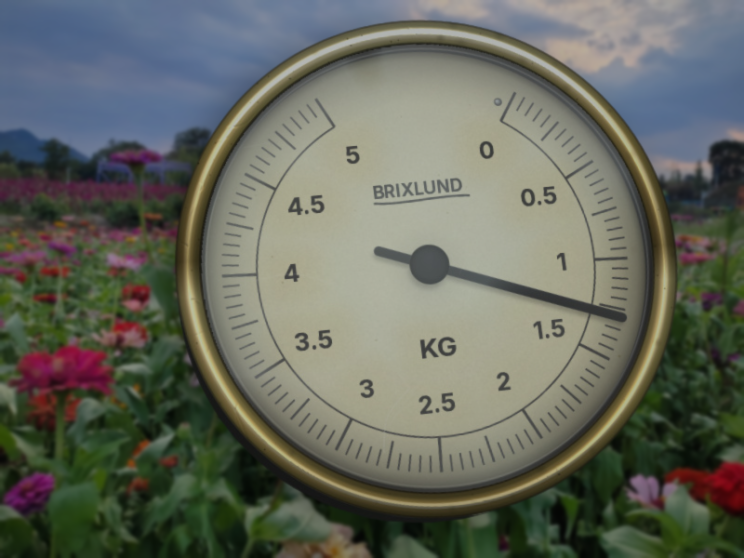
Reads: 1.3kg
